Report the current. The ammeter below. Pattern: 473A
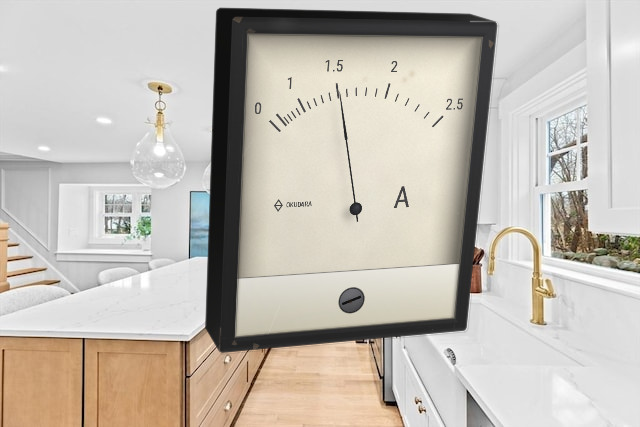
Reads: 1.5A
